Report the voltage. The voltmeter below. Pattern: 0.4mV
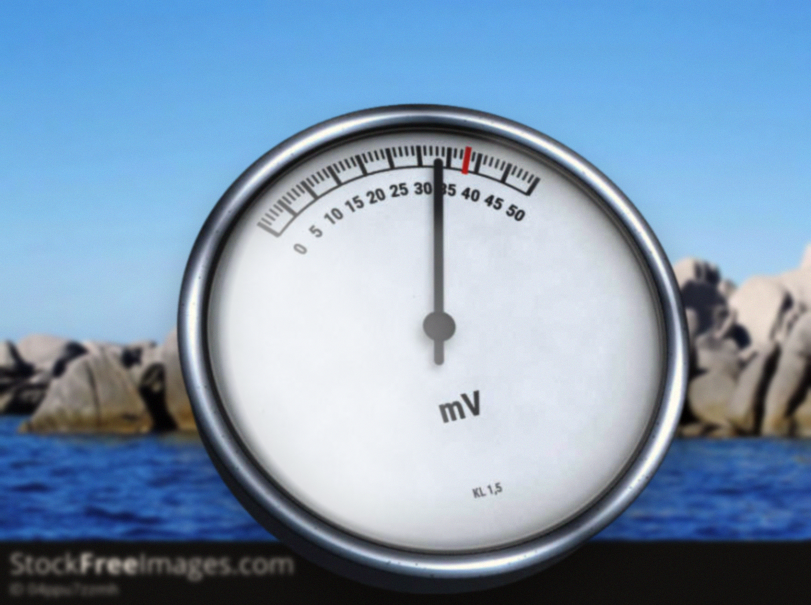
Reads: 33mV
